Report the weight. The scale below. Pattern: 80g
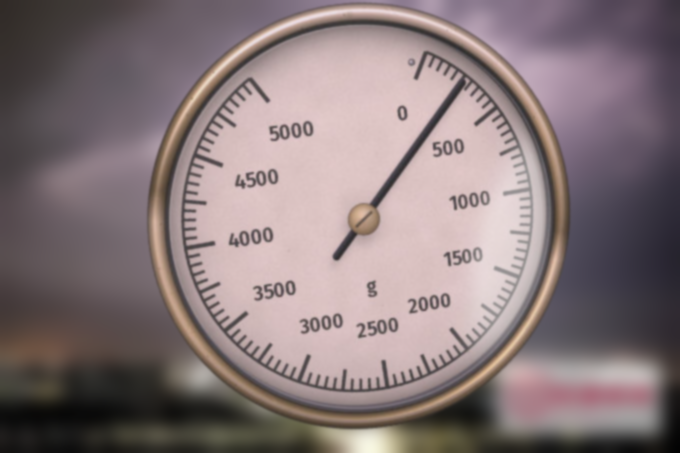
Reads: 250g
